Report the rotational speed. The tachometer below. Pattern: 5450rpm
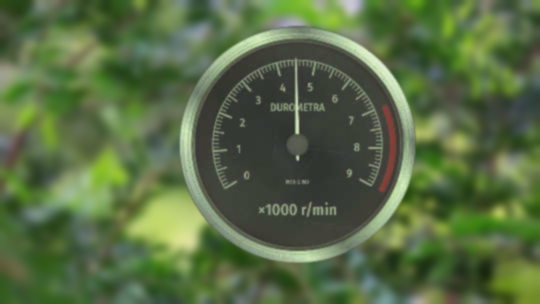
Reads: 4500rpm
